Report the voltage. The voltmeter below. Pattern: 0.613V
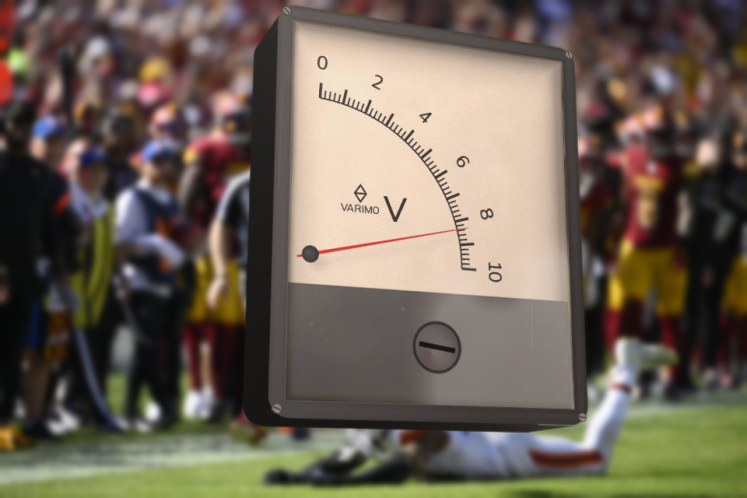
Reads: 8.4V
